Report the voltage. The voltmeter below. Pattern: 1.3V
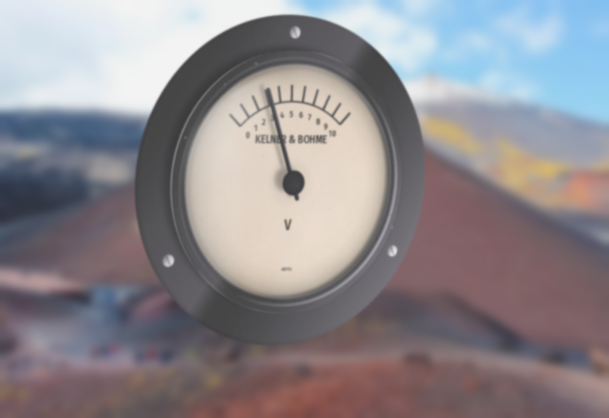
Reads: 3V
